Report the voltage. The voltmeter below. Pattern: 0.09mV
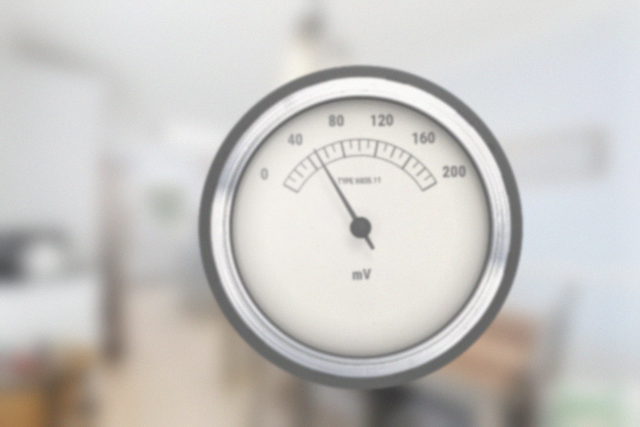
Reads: 50mV
